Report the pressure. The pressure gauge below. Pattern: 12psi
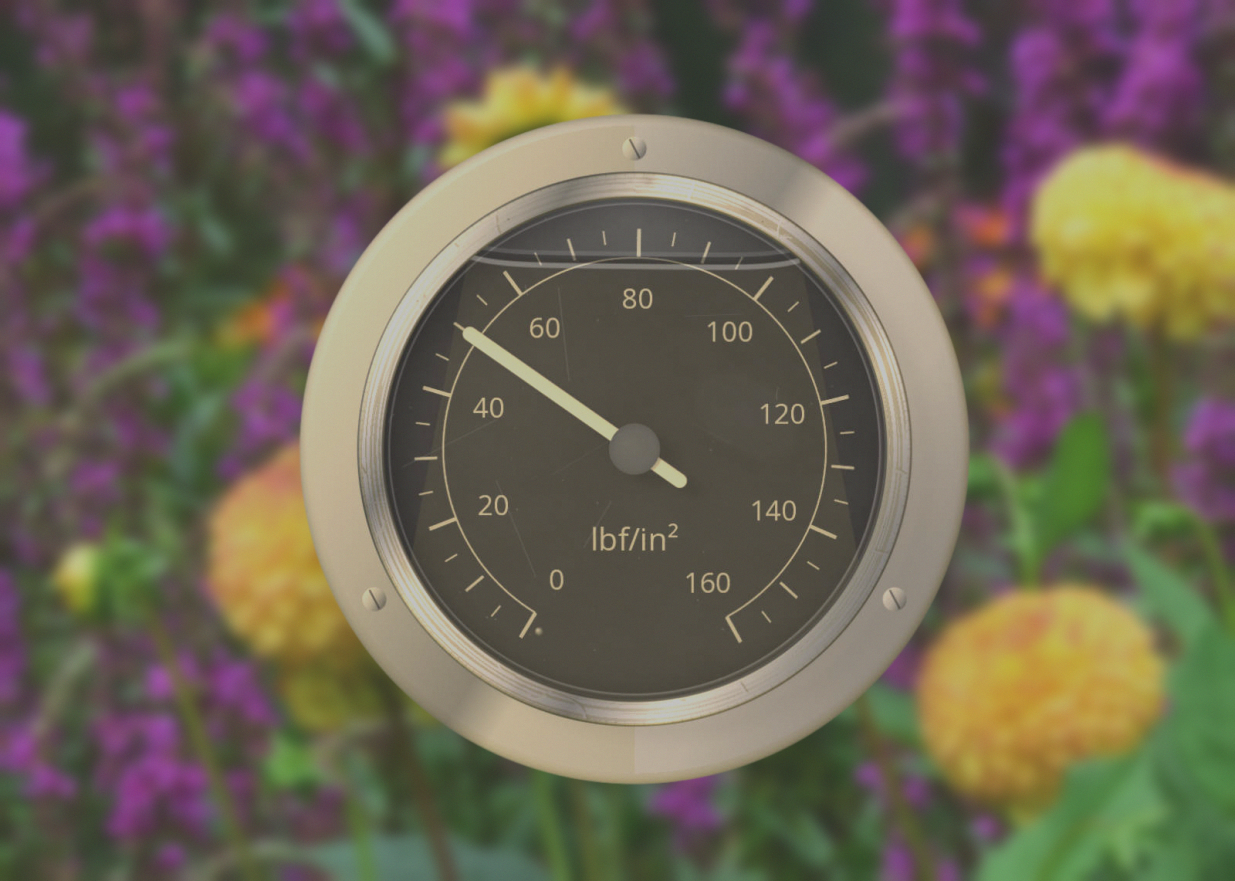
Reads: 50psi
